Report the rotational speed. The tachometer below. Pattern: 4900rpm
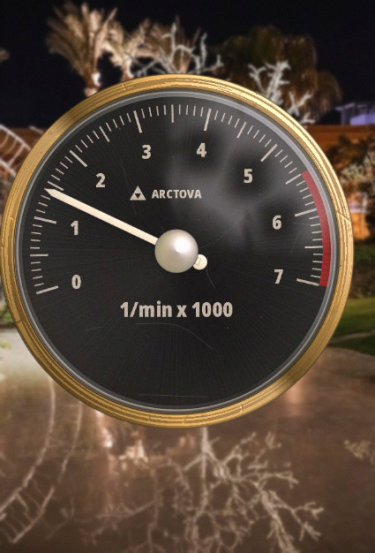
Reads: 1400rpm
